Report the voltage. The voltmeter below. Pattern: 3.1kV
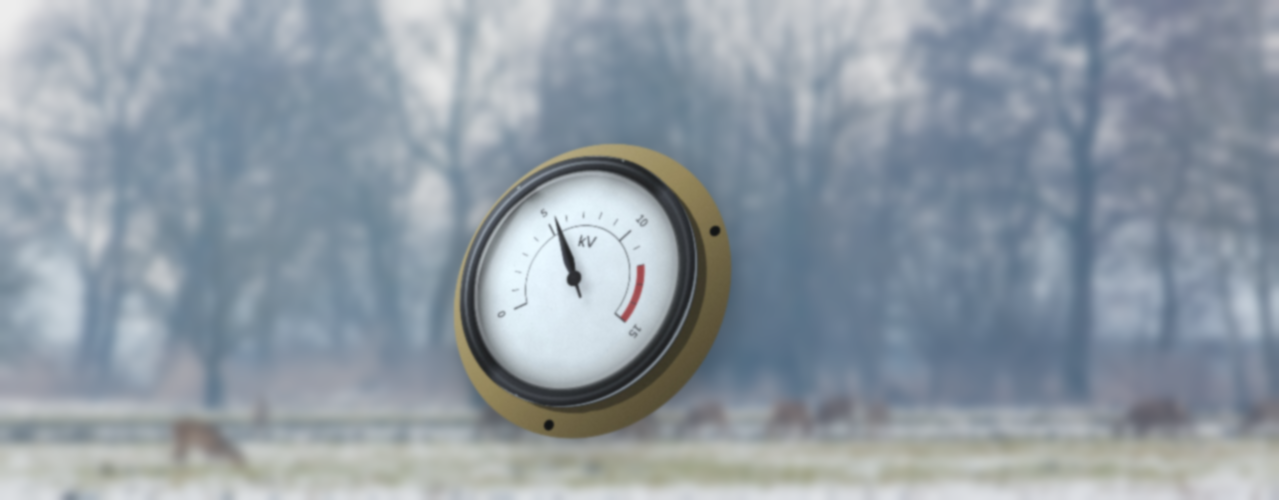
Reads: 5.5kV
